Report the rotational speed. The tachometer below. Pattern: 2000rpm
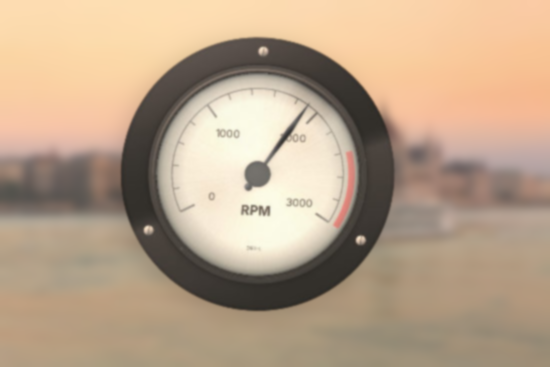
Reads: 1900rpm
